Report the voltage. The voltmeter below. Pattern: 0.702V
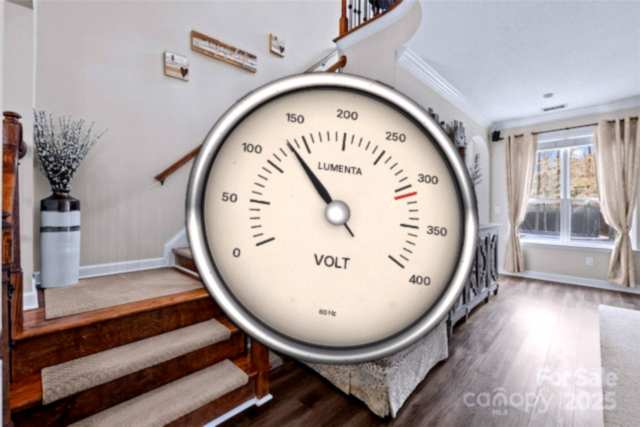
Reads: 130V
